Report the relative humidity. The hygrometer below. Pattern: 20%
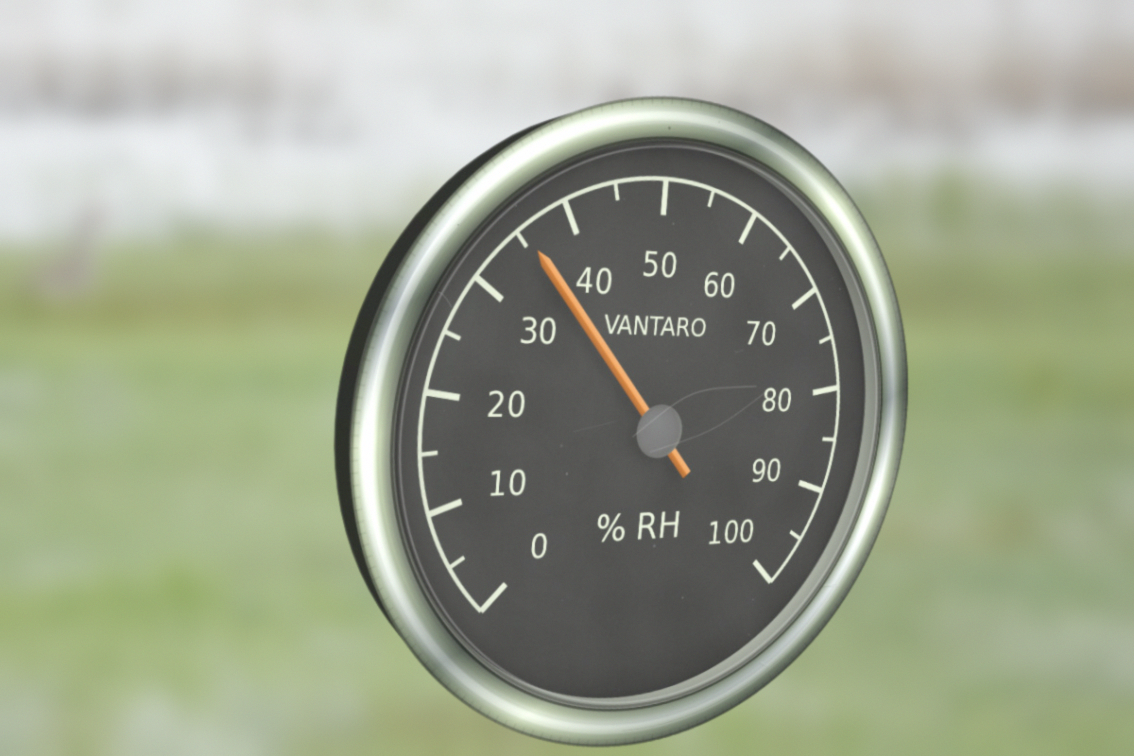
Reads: 35%
